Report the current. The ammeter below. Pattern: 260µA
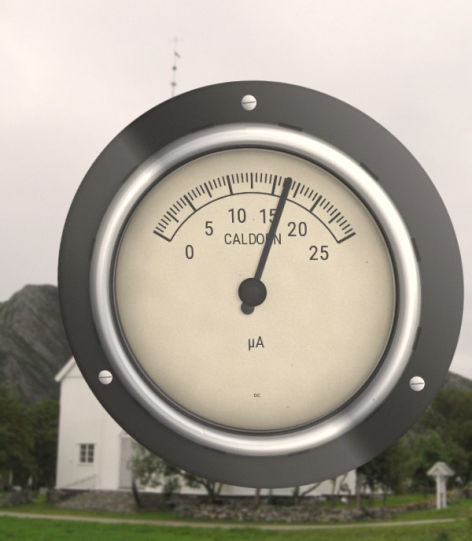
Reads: 16.5µA
